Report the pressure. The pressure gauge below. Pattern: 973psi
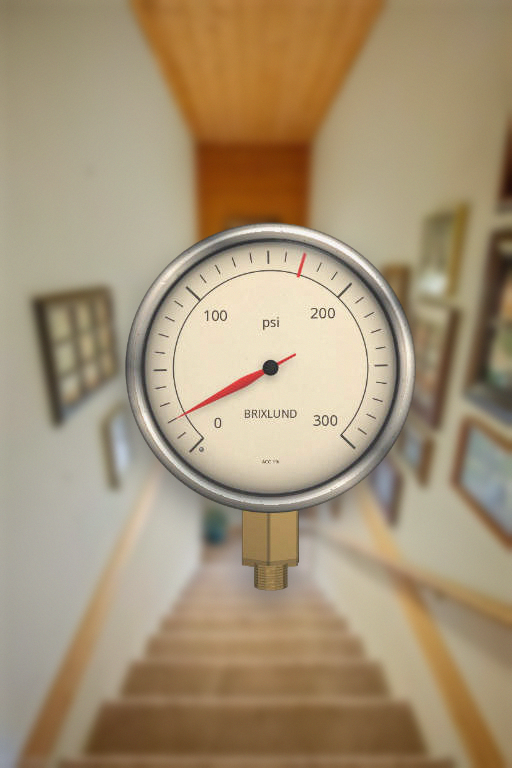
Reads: 20psi
